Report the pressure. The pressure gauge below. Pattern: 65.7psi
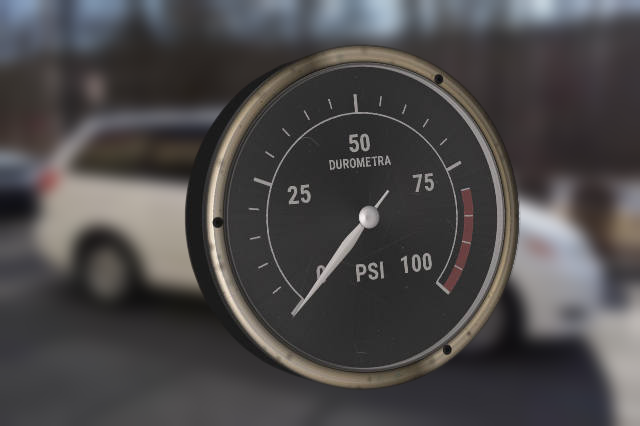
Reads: 0psi
